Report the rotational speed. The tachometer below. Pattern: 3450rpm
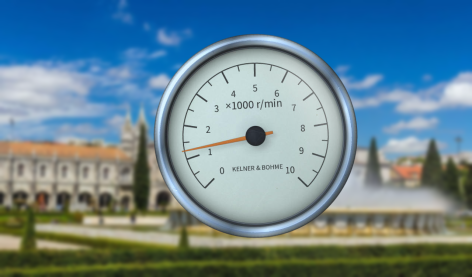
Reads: 1250rpm
